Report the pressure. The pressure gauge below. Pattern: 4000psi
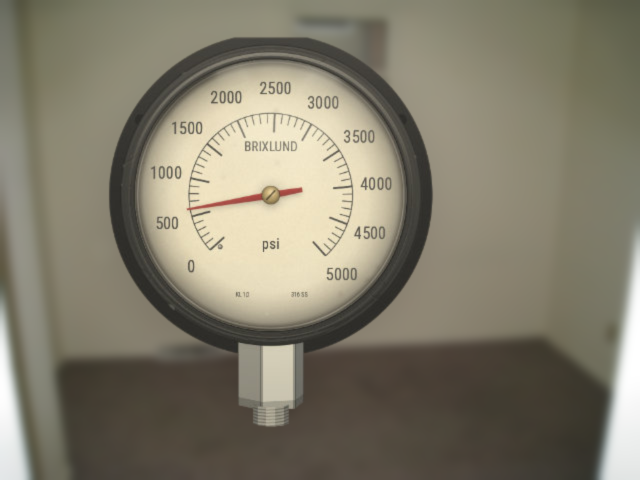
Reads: 600psi
